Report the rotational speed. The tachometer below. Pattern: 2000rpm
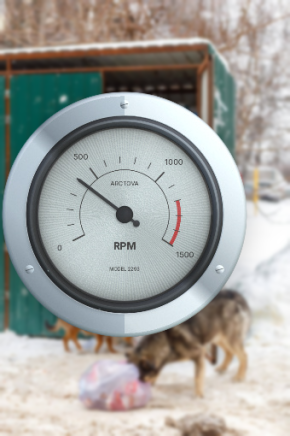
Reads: 400rpm
